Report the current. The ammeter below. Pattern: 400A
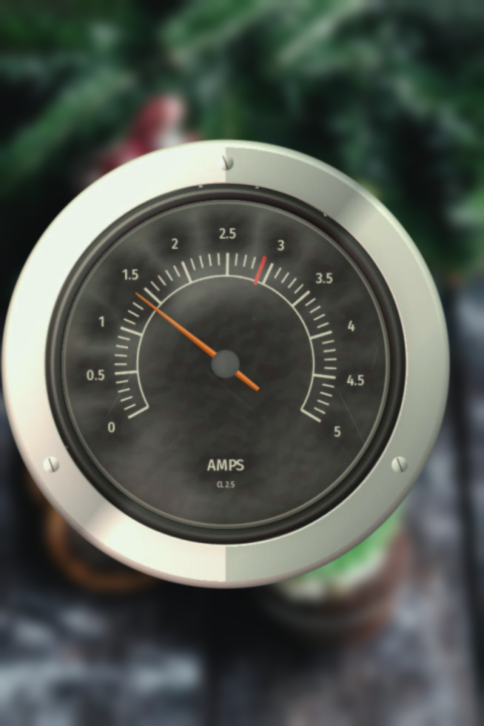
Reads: 1.4A
